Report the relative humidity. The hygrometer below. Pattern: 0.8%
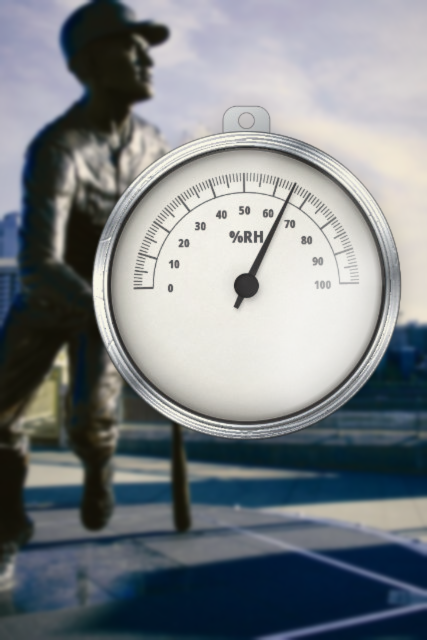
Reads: 65%
